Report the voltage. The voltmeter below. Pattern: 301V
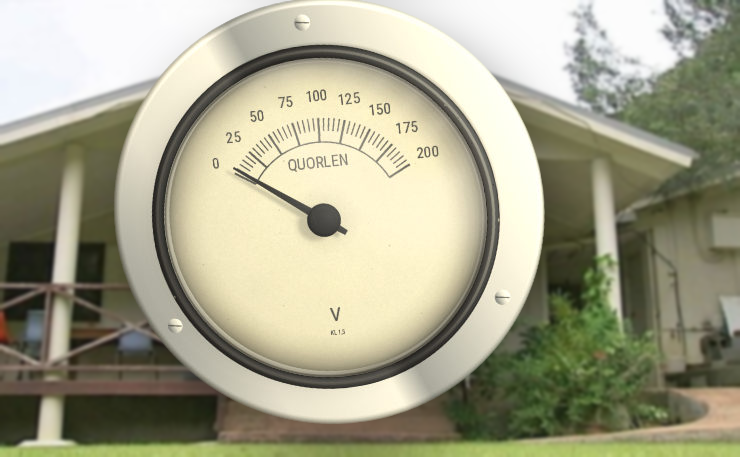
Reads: 5V
